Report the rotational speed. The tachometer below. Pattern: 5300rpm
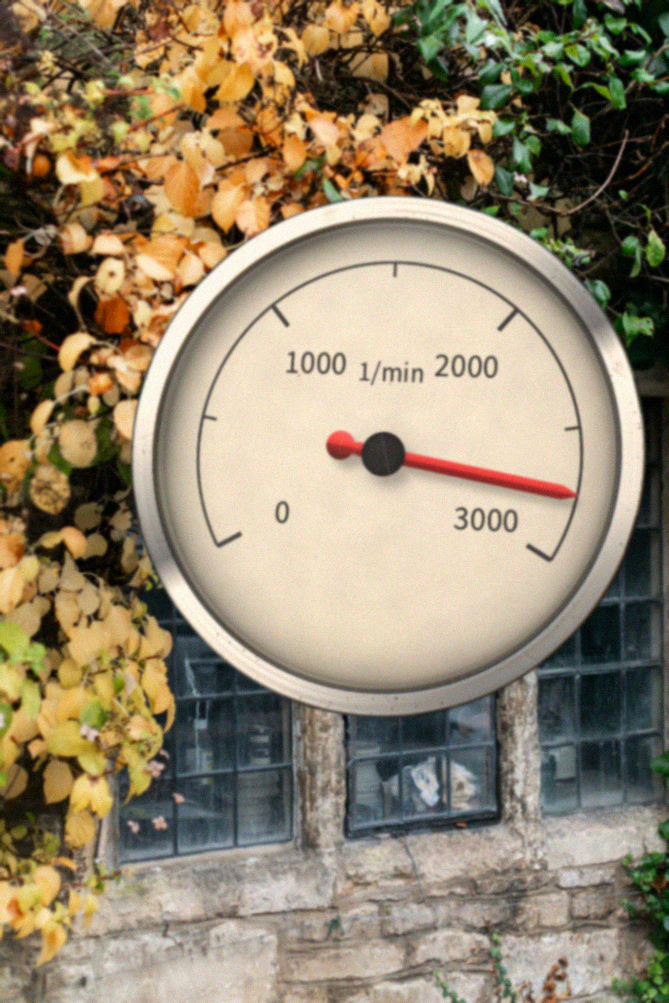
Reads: 2750rpm
